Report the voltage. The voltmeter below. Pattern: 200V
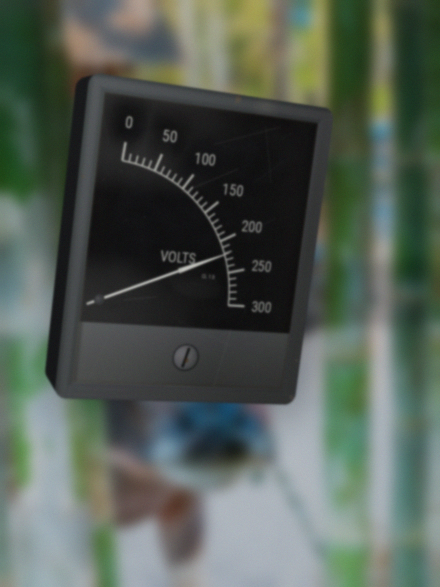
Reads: 220V
